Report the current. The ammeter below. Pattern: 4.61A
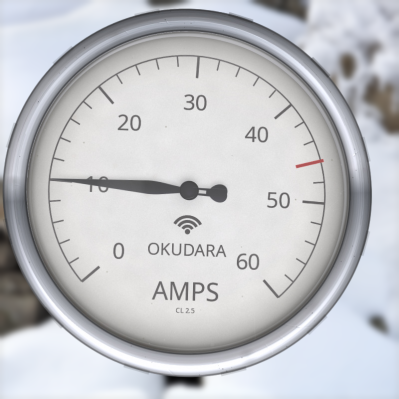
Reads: 10A
